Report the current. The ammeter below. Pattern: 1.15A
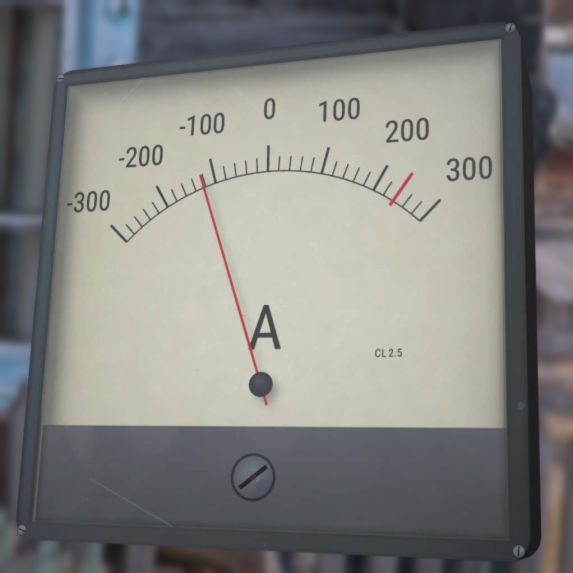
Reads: -120A
